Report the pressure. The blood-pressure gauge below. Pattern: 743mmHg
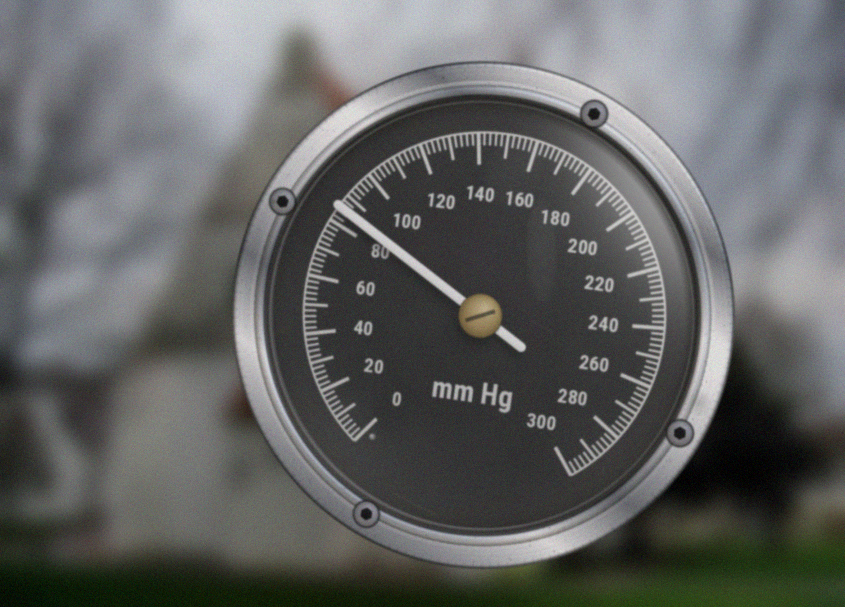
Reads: 86mmHg
